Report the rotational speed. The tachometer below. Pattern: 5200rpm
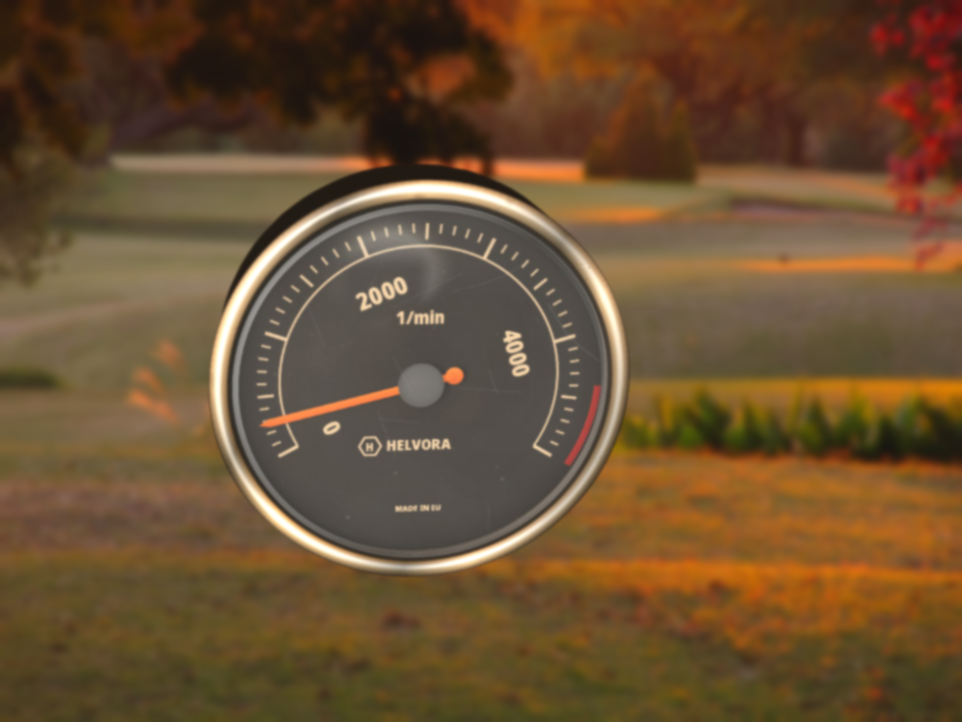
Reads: 300rpm
